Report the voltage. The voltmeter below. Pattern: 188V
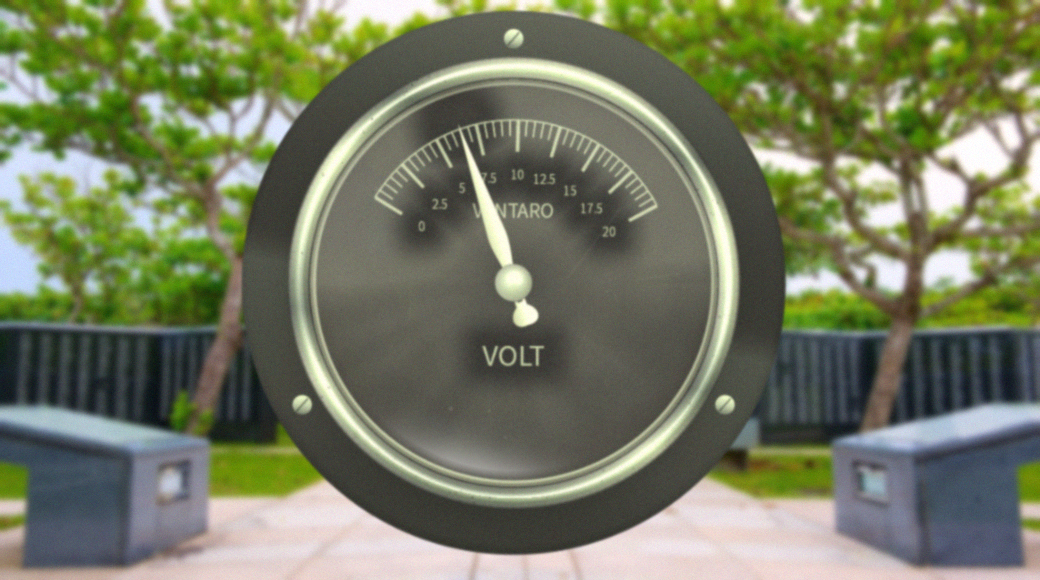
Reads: 6.5V
